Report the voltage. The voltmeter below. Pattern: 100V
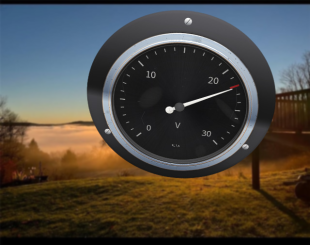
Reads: 22V
